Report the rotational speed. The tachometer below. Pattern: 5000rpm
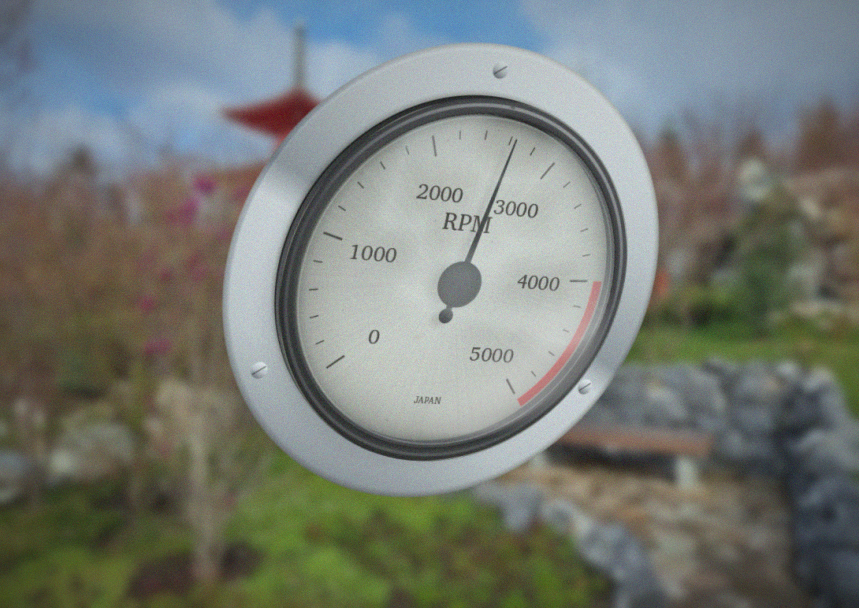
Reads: 2600rpm
